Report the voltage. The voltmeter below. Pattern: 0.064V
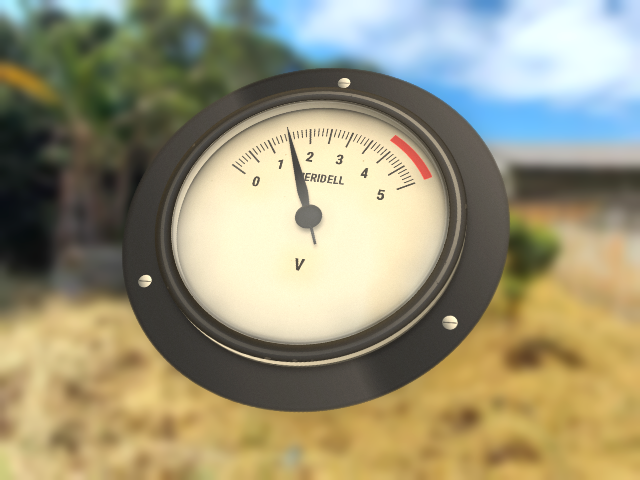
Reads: 1.5V
